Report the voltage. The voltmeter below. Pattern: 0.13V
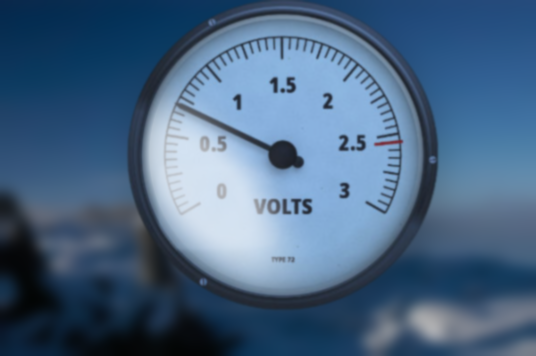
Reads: 0.7V
